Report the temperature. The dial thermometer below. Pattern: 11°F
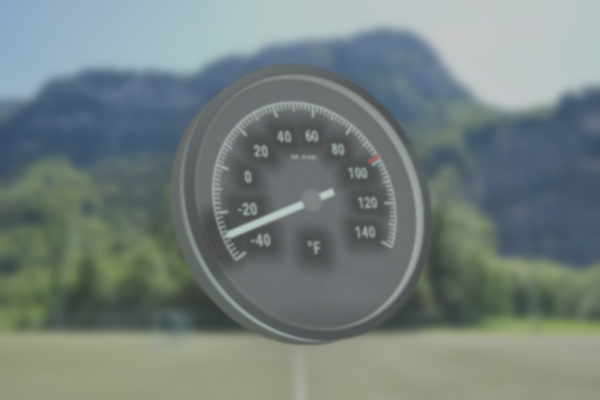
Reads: -30°F
